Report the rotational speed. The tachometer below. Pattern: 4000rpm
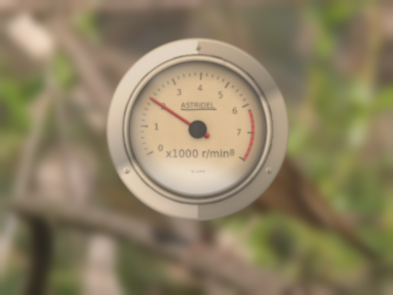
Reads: 2000rpm
